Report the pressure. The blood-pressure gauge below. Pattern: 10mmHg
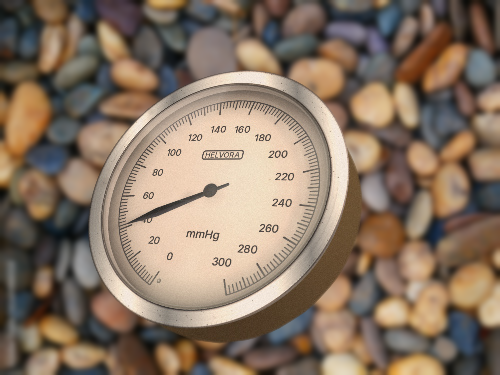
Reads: 40mmHg
